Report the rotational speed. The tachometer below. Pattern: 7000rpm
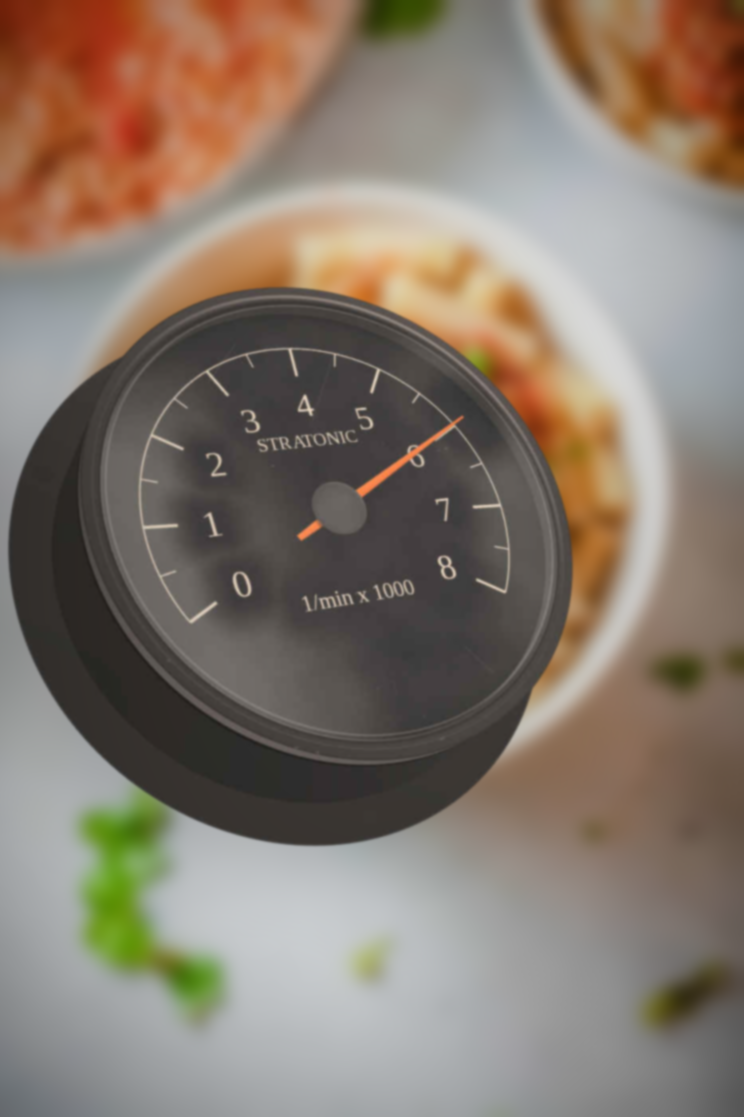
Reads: 6000rpm
